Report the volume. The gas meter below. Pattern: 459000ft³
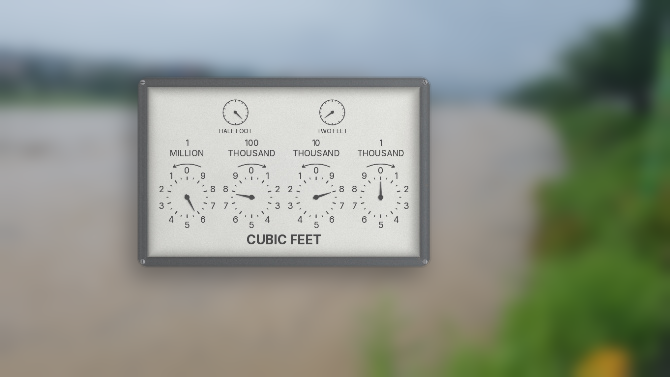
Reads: 578000ft³
